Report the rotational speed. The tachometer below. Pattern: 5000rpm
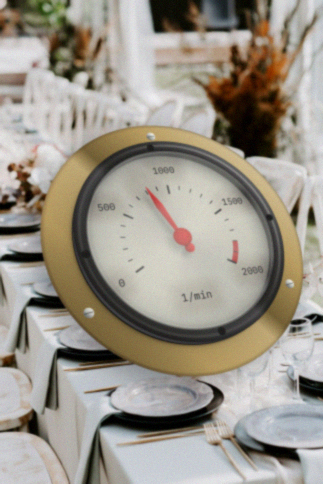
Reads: 800rpm
